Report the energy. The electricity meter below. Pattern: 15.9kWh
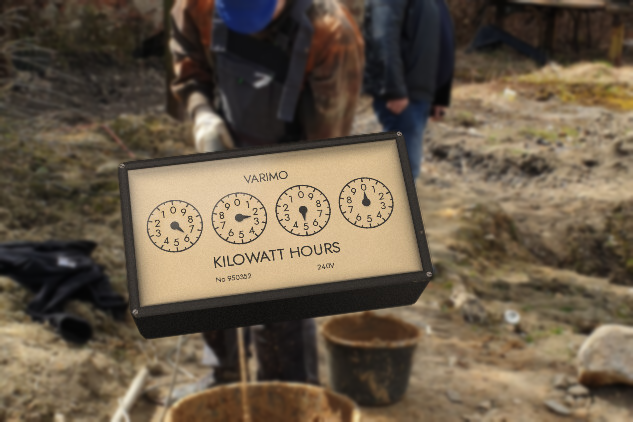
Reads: 6250kWh
